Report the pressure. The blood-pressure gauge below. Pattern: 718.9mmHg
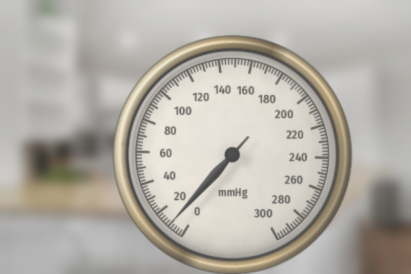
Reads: 10mmHg
